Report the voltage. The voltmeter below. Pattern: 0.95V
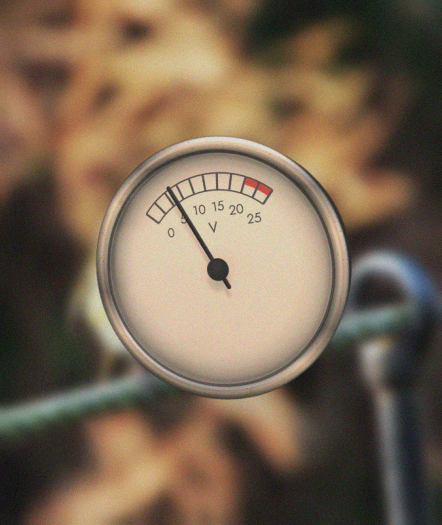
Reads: 6.25V
